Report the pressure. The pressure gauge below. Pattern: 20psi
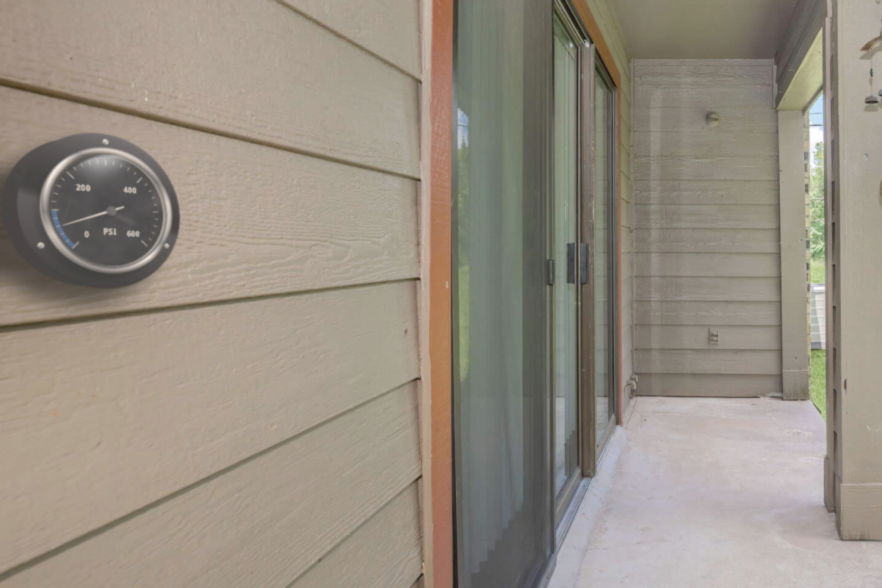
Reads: 60psi
